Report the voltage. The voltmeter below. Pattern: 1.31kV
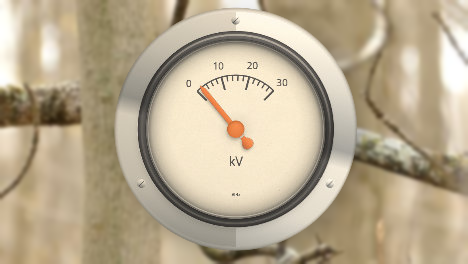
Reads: 2kV
